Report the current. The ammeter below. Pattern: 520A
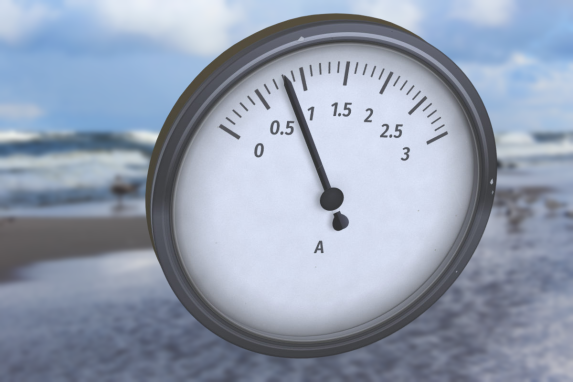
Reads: 0.8A
